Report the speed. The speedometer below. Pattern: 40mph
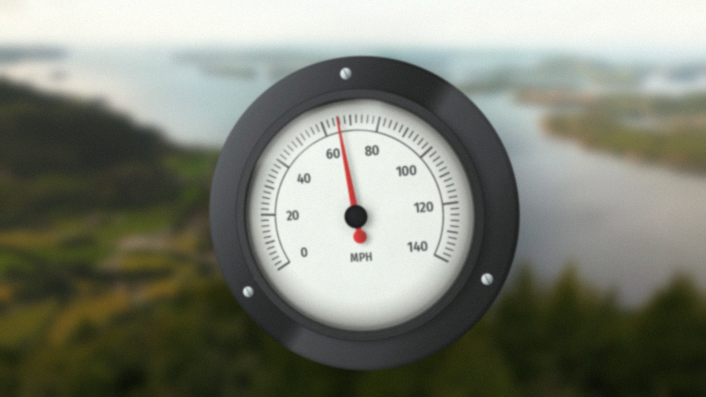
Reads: 66mph
